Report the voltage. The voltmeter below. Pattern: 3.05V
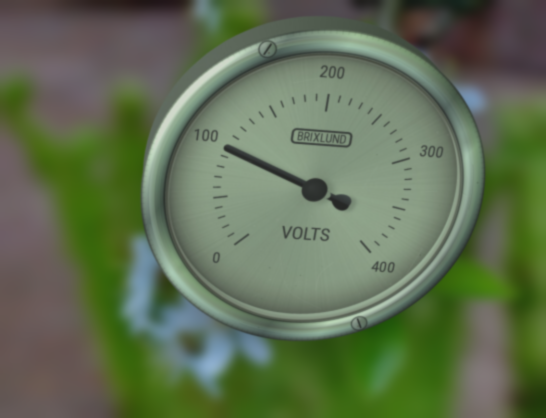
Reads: 100V
